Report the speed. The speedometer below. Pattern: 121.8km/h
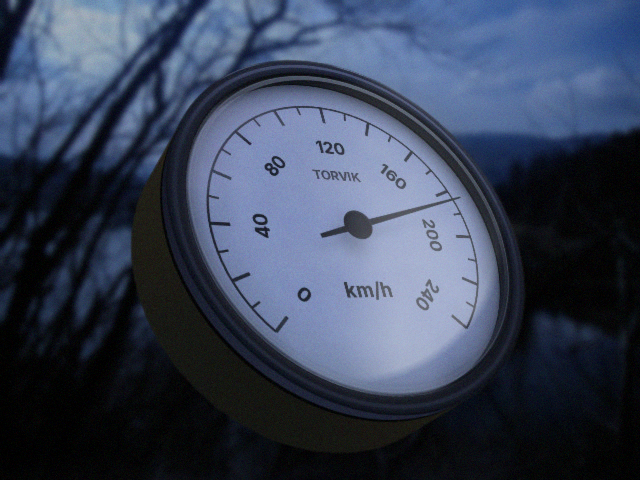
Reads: 185km/h
